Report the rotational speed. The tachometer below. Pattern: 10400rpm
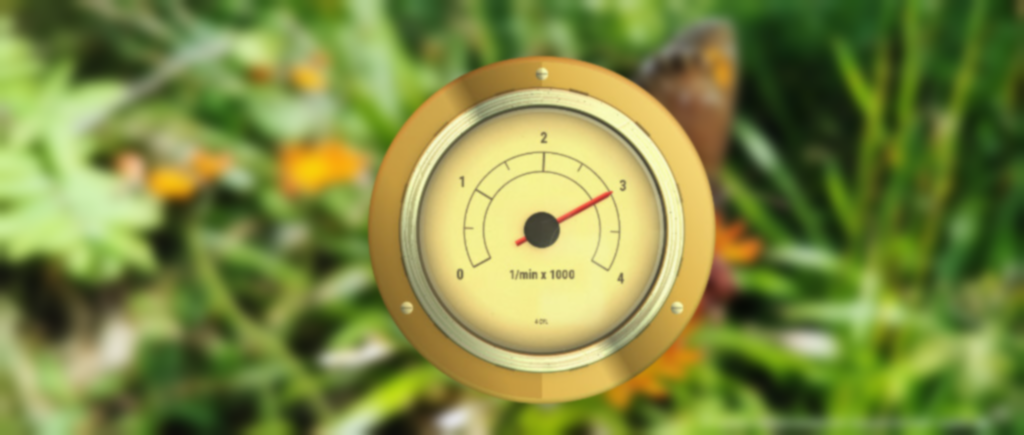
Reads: 3000rpm
